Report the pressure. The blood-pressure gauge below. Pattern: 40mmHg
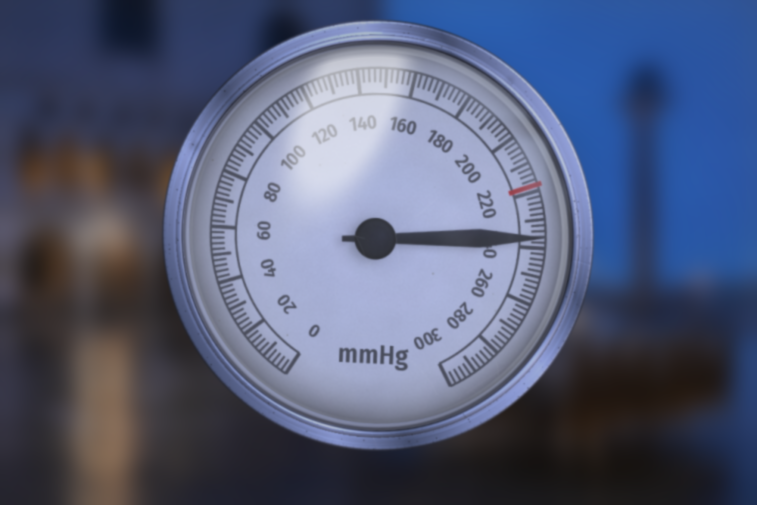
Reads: 236mmHg
